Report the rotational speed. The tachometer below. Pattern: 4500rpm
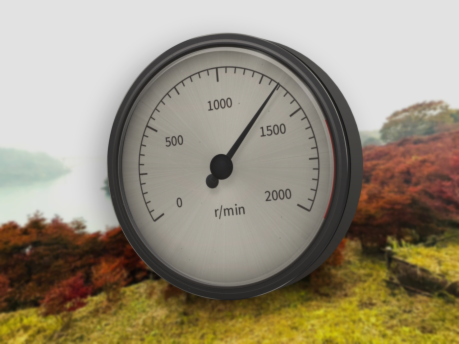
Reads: 1350rpm
